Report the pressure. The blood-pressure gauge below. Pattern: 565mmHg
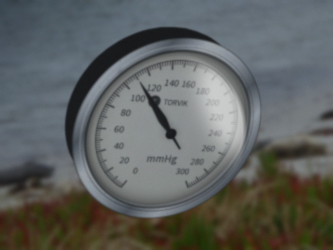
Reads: 110mmHg
